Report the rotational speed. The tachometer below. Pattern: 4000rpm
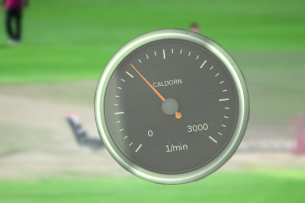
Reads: 1100rpm
